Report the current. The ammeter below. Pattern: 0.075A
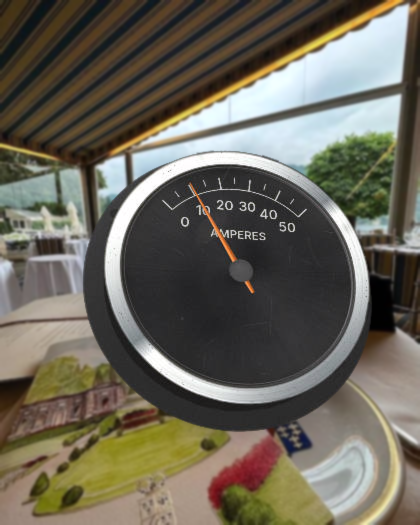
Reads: 10A
